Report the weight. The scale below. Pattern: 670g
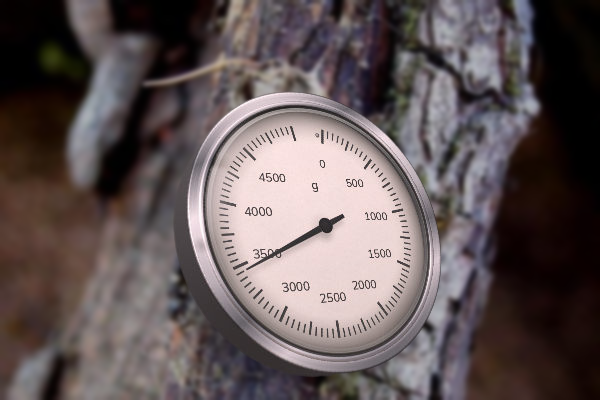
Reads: 3450g
